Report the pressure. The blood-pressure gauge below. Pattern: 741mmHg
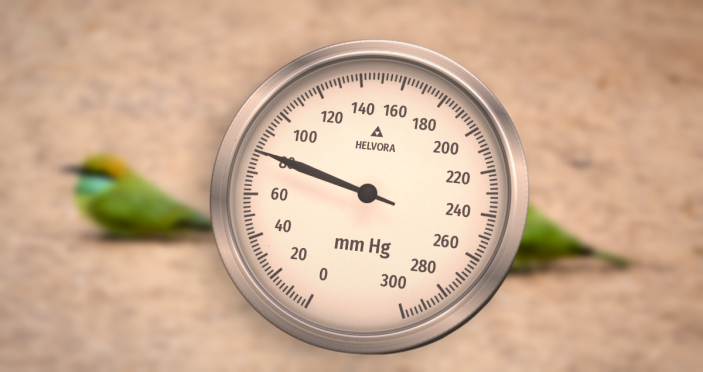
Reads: 80mmHg
